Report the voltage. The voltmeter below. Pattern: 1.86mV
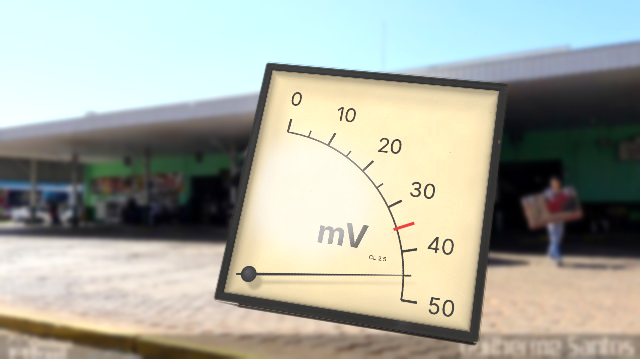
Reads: 45mV
